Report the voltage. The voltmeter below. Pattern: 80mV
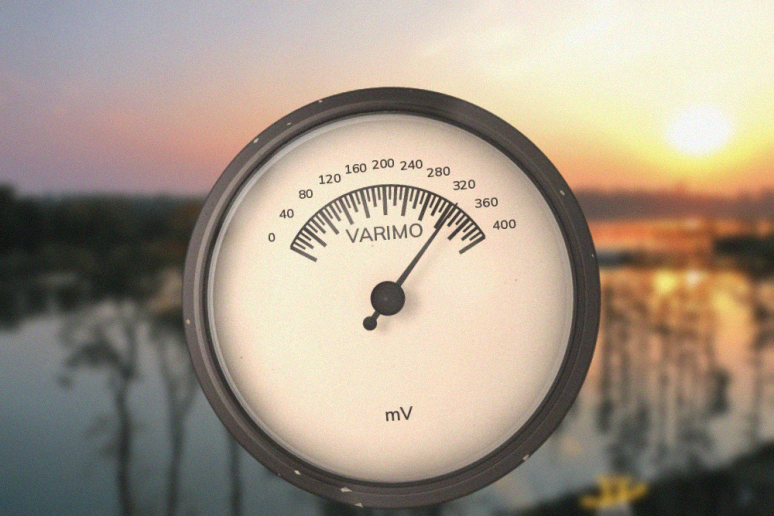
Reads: 330mV
